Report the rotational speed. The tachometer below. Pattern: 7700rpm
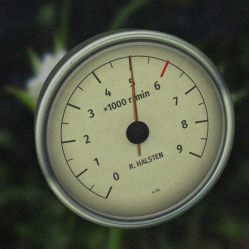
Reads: 5000rpm
